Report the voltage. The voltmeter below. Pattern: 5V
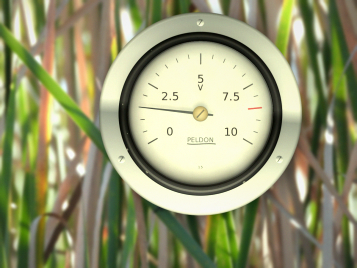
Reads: 1.5V
